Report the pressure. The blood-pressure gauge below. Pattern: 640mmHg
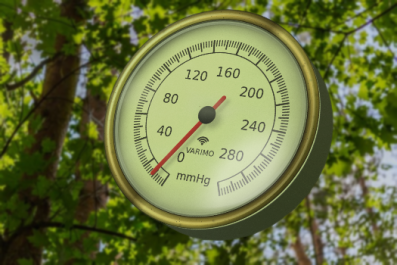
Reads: 10mmHg
